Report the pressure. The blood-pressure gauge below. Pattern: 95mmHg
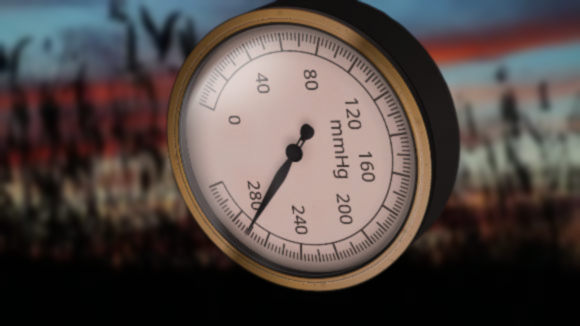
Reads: 270mmHg
